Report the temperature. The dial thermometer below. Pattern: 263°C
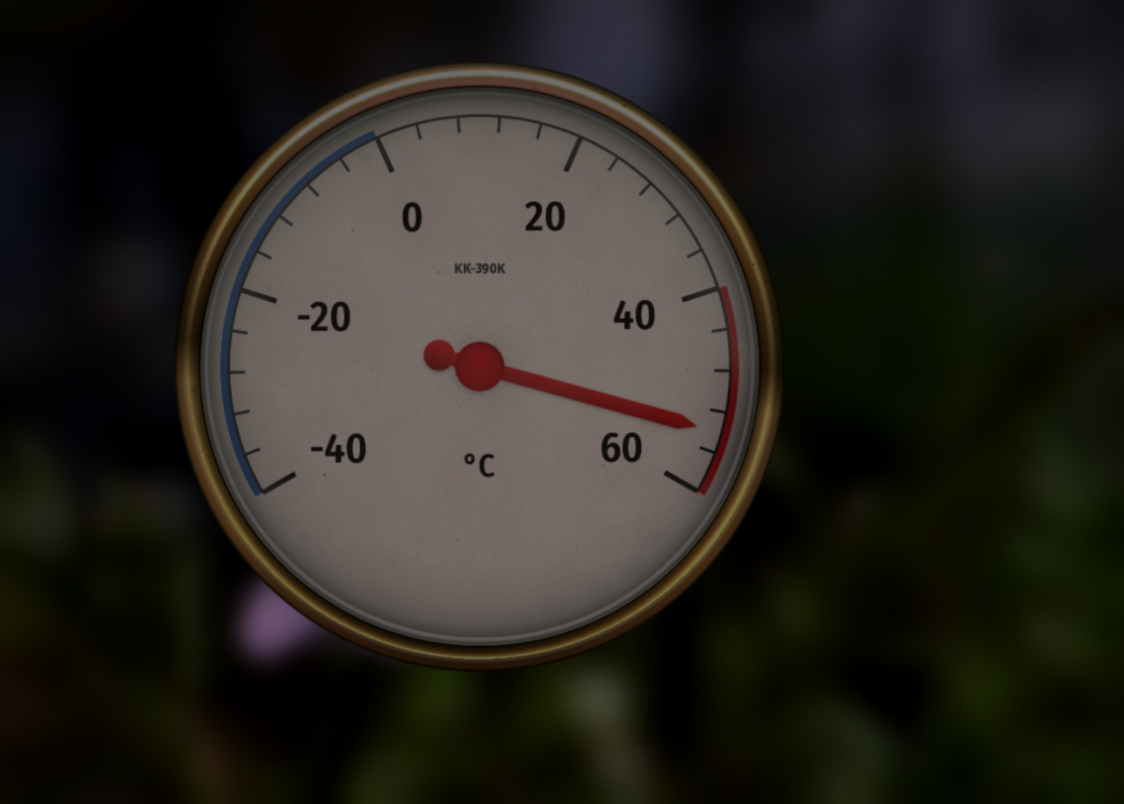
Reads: 54°C
